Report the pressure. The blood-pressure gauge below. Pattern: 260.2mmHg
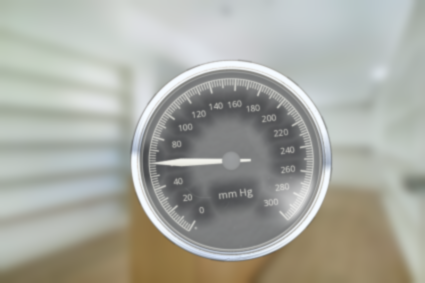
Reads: 60mmHg
